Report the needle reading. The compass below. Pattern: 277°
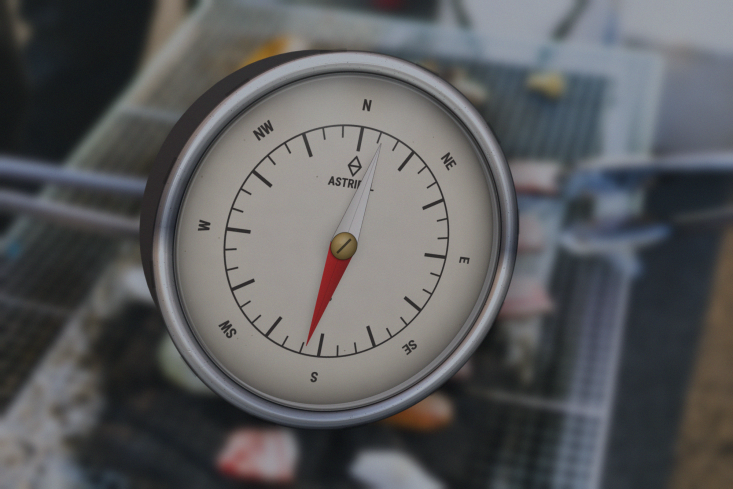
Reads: 190°
